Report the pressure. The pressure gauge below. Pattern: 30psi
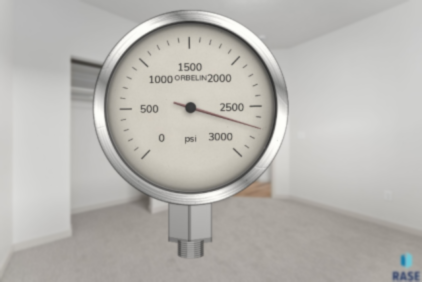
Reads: 2700psi
